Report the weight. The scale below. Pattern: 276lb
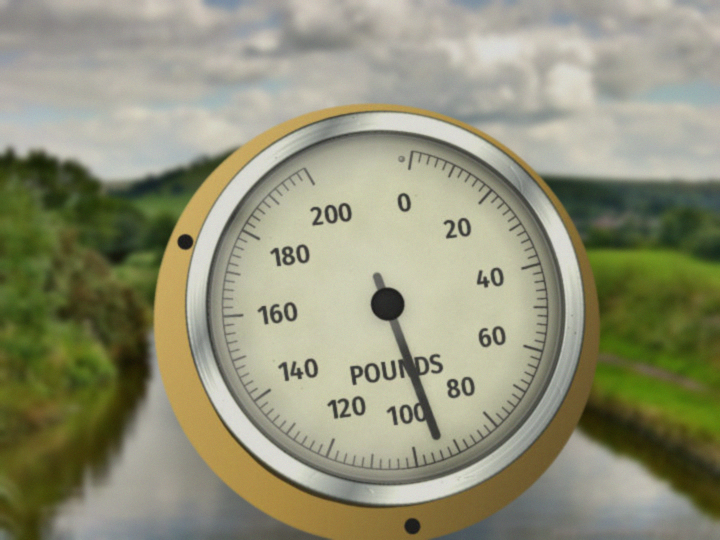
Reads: 94lb
